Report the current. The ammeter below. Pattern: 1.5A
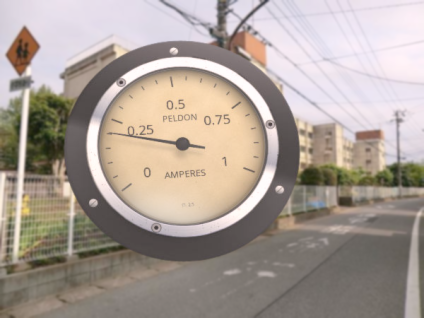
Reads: 0.2A
